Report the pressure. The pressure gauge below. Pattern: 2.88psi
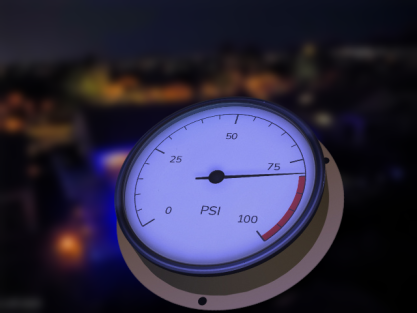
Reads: 80psi
